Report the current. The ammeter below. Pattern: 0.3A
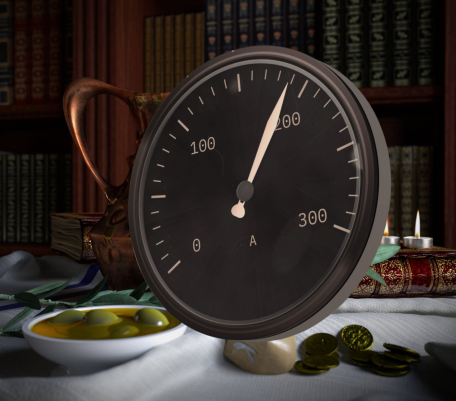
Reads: 190A
